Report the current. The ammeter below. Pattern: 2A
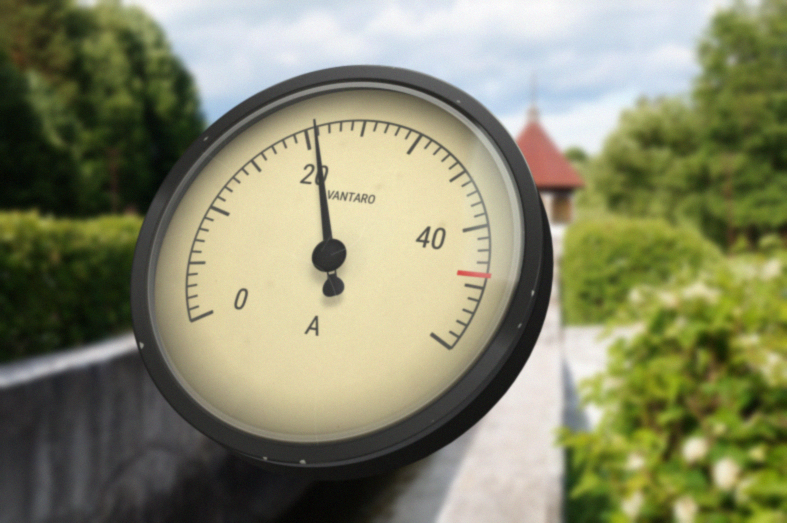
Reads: 21A
